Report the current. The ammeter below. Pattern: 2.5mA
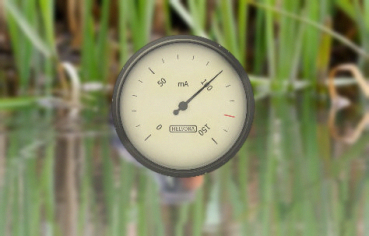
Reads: 100mA
